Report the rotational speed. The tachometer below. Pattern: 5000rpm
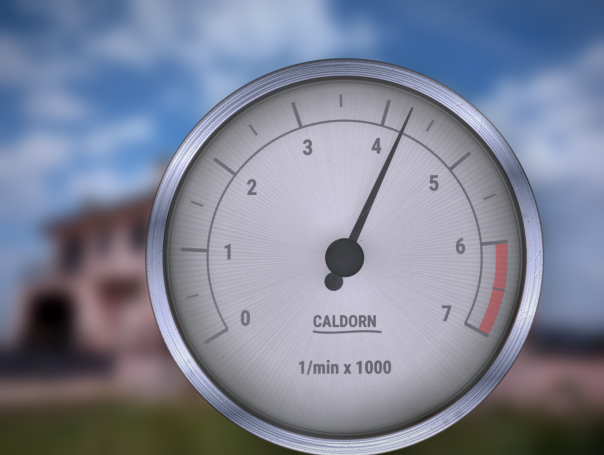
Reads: 4250rpm
